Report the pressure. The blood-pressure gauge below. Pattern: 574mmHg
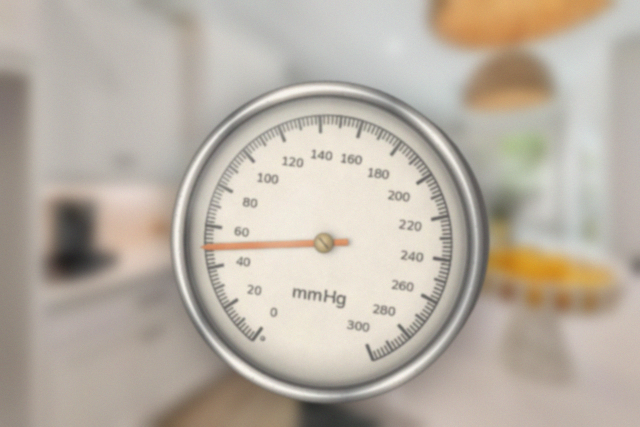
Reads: 50mmHg
